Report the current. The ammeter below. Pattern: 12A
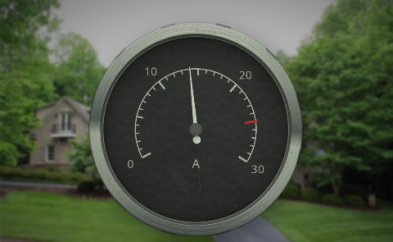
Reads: 14A
